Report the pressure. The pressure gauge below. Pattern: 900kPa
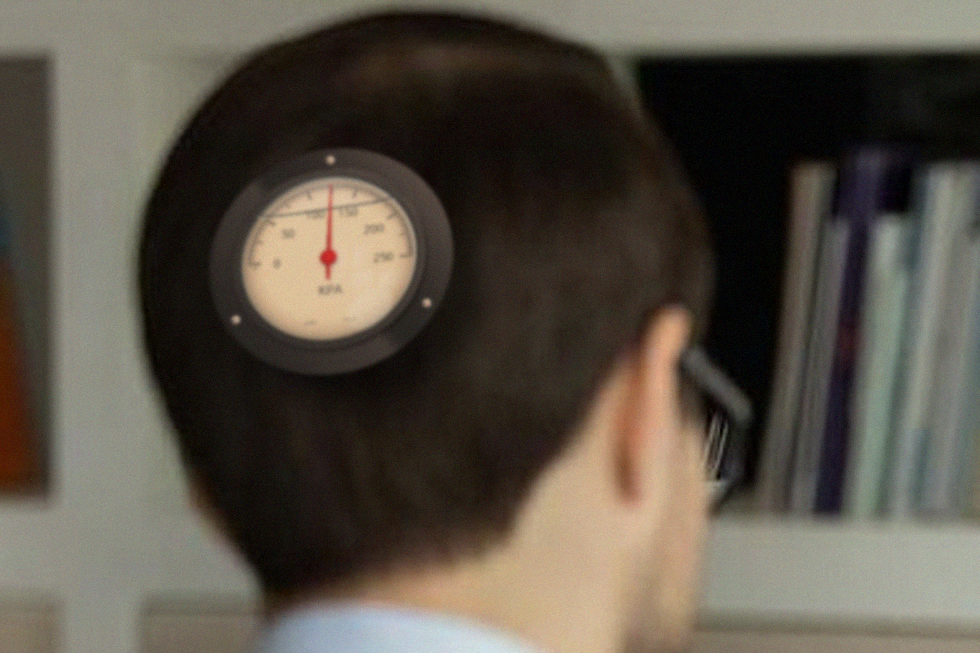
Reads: 125kPa
